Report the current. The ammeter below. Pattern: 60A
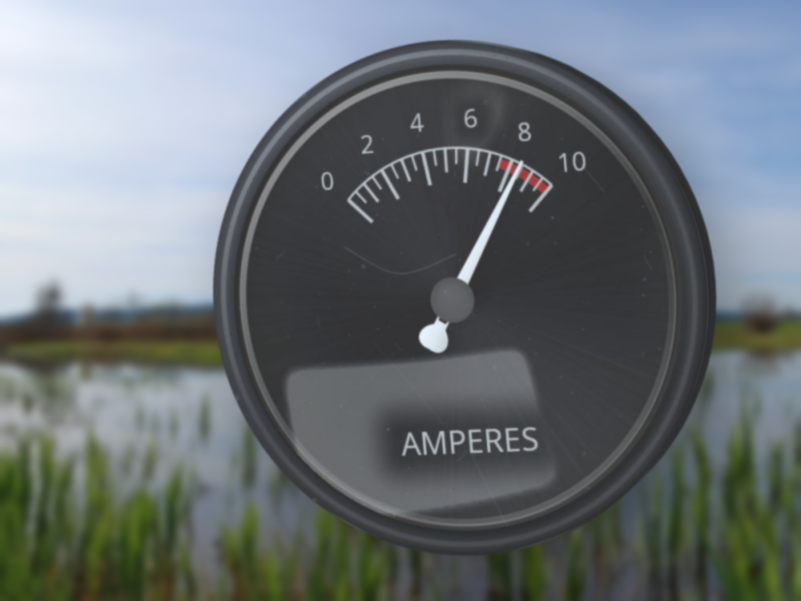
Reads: 8.5A
